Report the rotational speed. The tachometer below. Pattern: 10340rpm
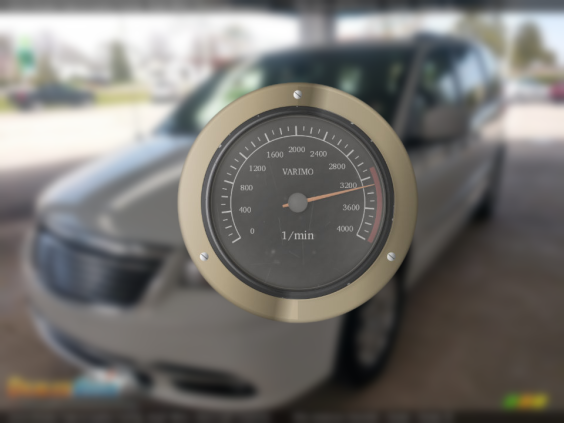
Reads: 3300rpm
